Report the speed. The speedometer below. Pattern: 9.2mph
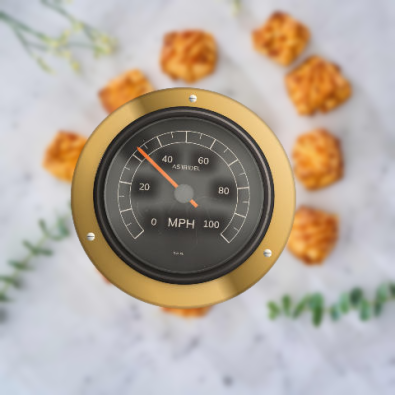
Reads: 32.5mph
